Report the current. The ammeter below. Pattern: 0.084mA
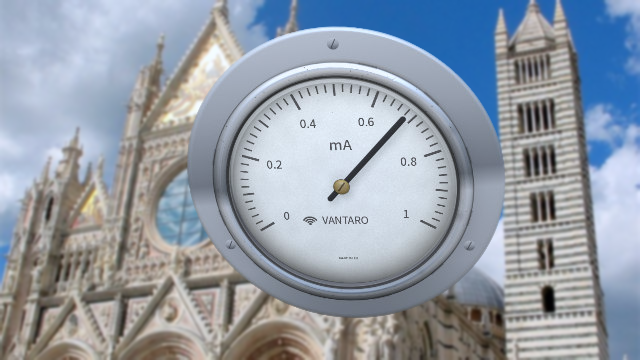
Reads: 0.68mA
